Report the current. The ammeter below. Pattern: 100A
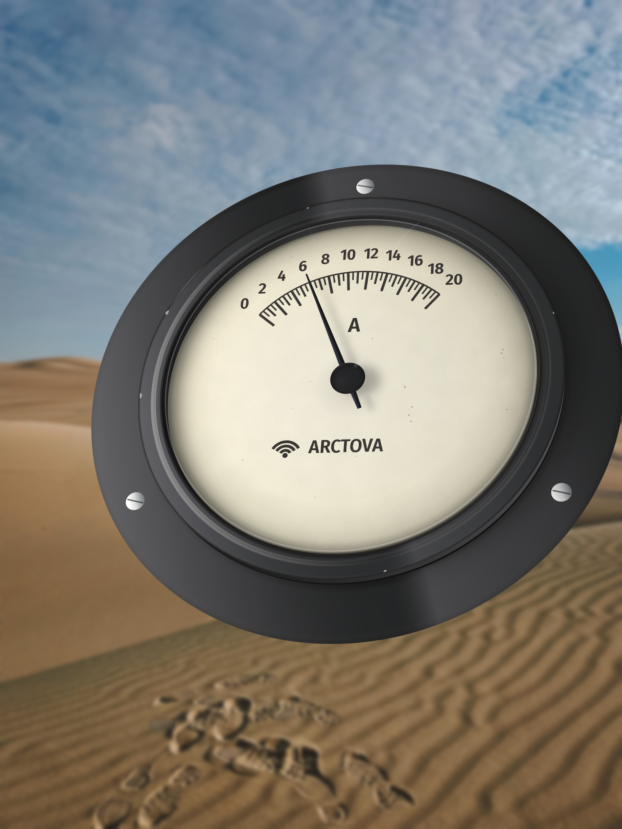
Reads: 6A
